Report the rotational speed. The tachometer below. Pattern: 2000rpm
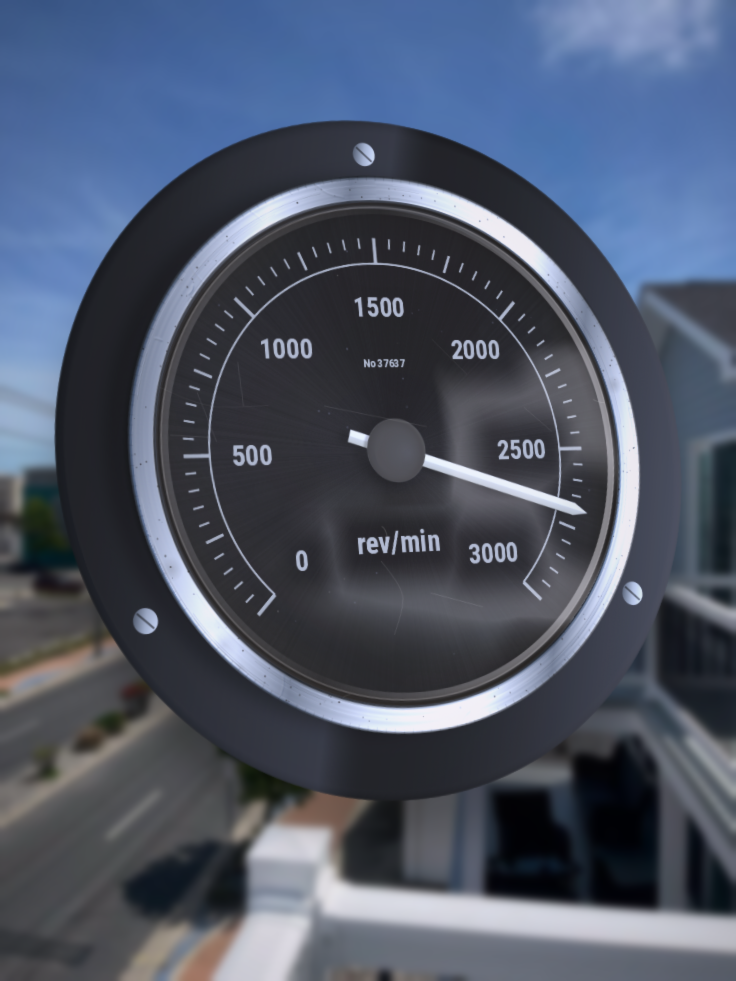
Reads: 2700rpm
